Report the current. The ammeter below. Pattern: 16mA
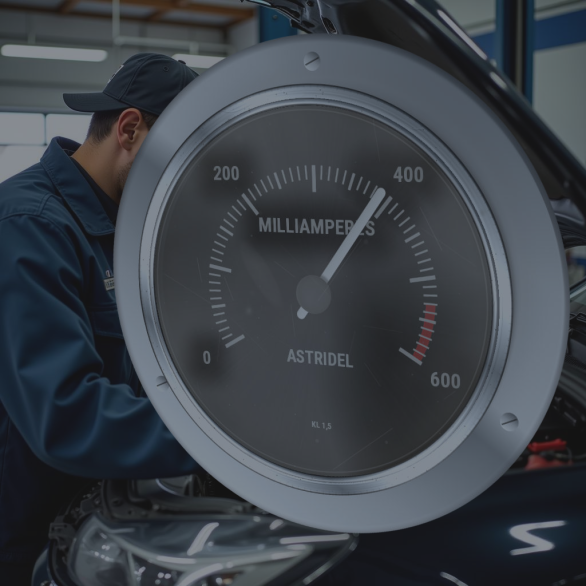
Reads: 390mA
